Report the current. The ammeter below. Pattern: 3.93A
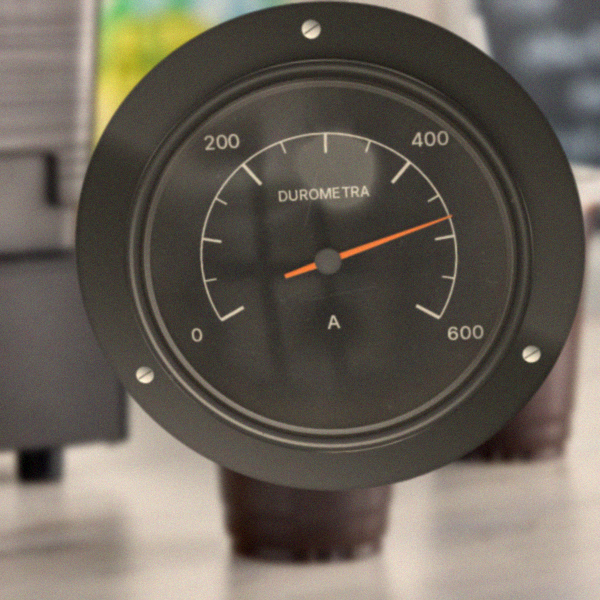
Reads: 475A
